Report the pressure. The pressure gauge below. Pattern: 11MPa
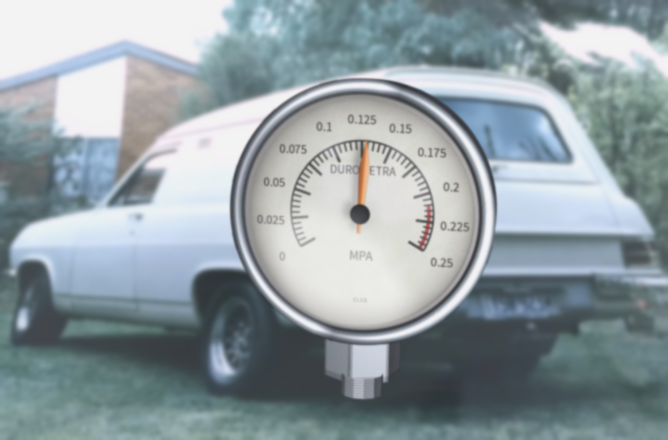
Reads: 0.13MPa
